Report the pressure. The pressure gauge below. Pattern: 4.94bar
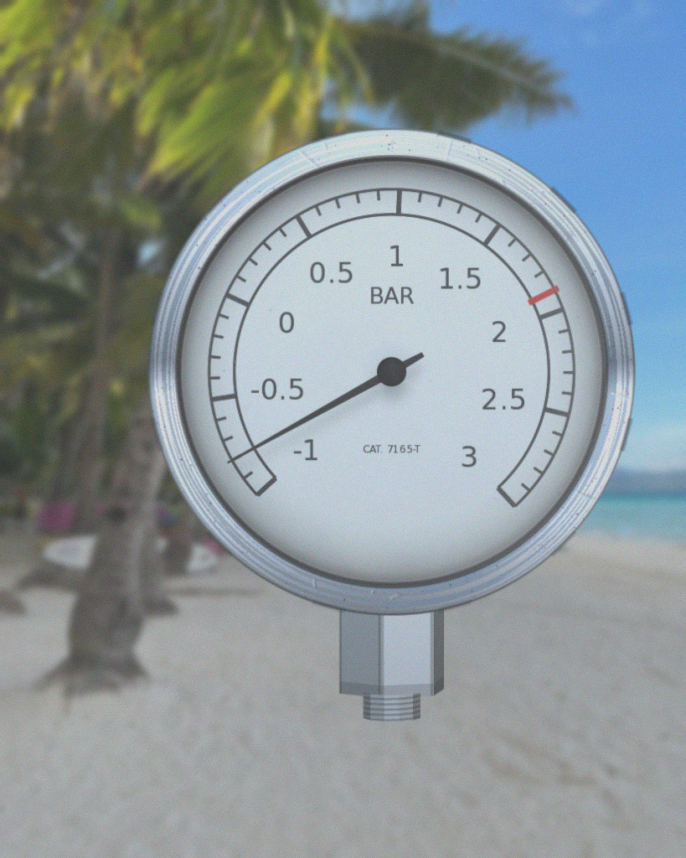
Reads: -0.8bar
